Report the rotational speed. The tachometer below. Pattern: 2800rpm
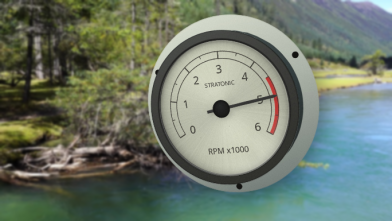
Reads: 5000rpm
